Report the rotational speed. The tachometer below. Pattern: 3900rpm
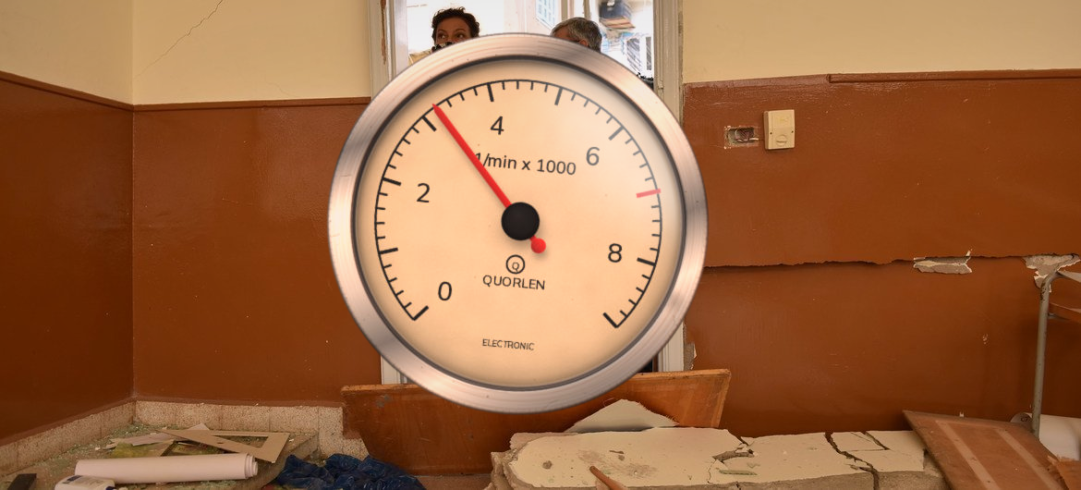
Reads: 3200rpm
